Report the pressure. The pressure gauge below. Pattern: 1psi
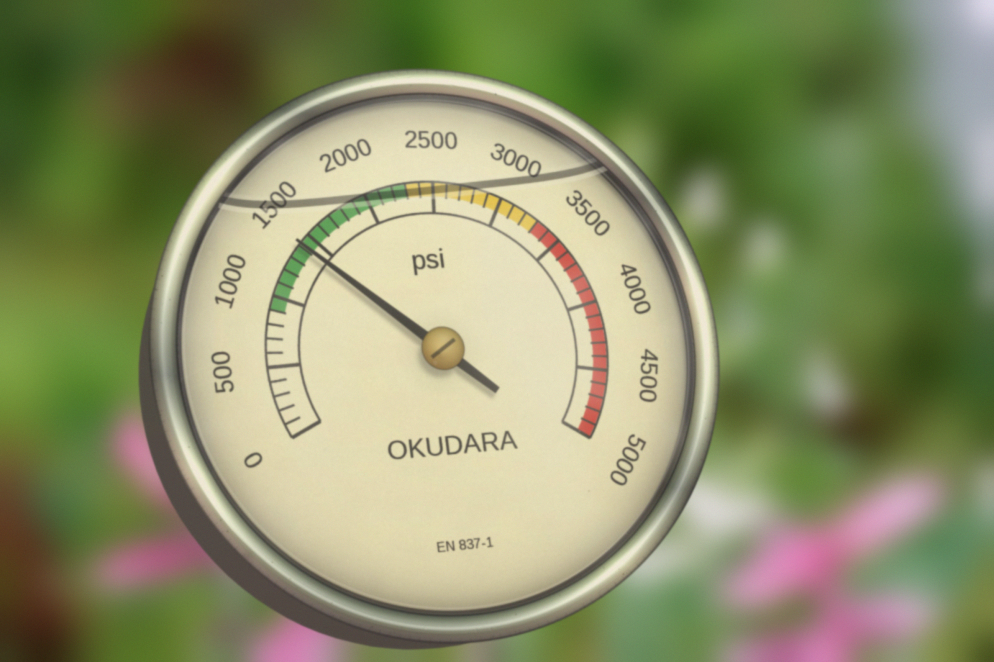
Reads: 1400psi
